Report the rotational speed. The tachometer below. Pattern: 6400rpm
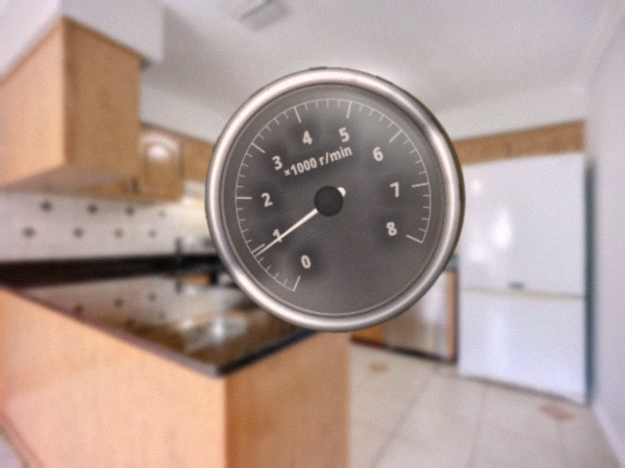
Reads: 900rpm
